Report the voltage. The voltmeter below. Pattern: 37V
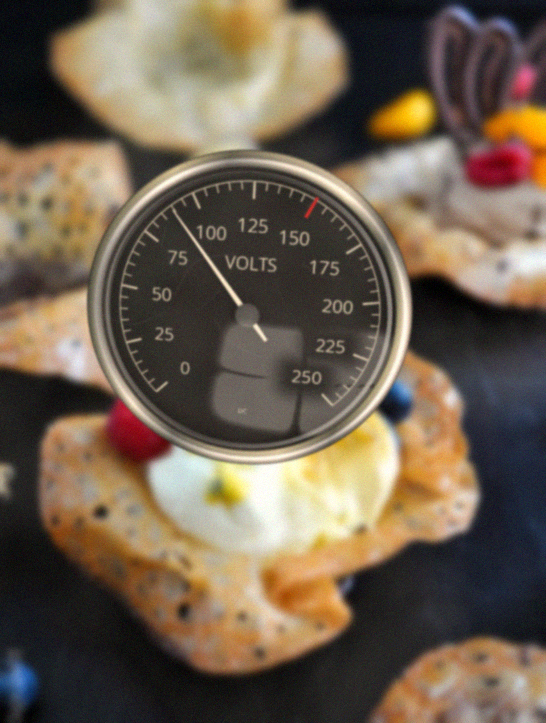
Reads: 90V
